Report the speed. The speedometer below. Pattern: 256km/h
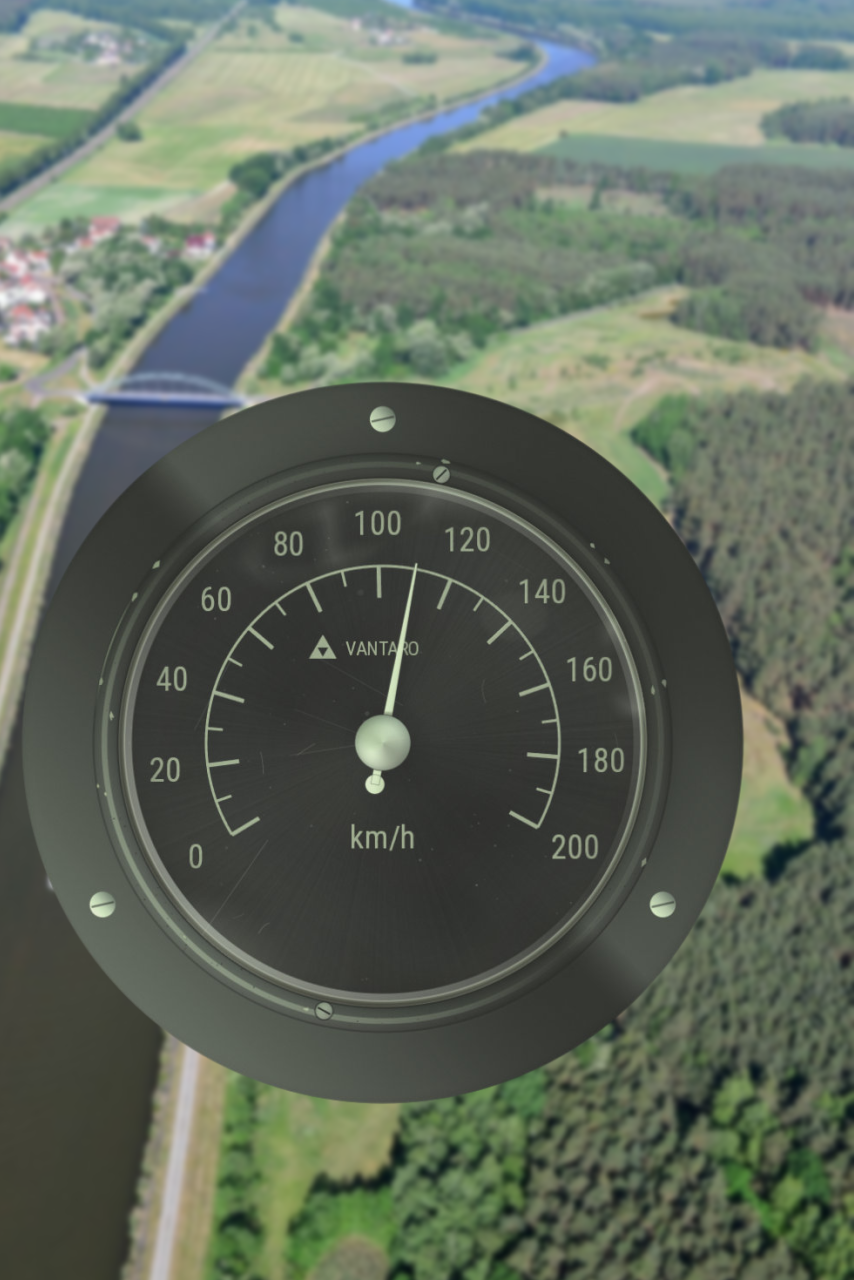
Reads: 110km/h
